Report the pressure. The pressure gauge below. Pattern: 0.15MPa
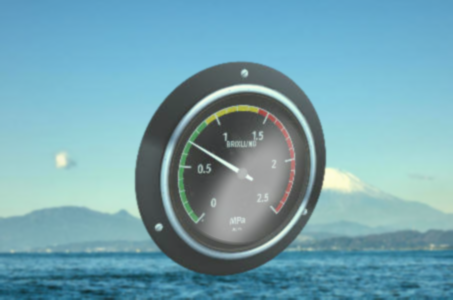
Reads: 0.7MPa
